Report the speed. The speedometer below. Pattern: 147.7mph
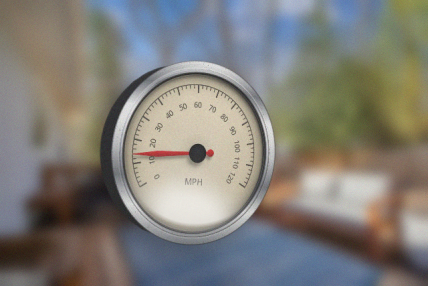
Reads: 14mph
